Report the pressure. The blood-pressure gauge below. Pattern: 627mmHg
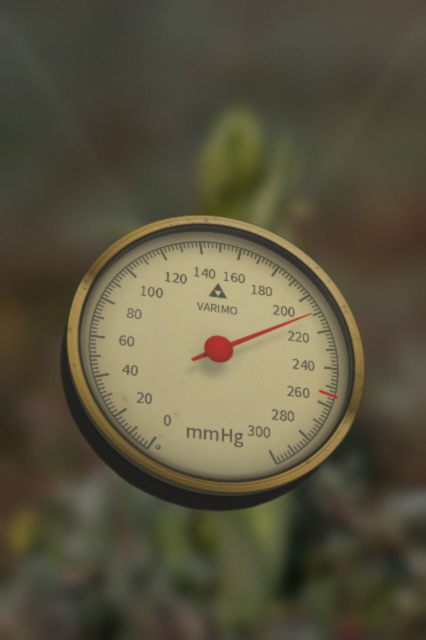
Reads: 210mmHg
